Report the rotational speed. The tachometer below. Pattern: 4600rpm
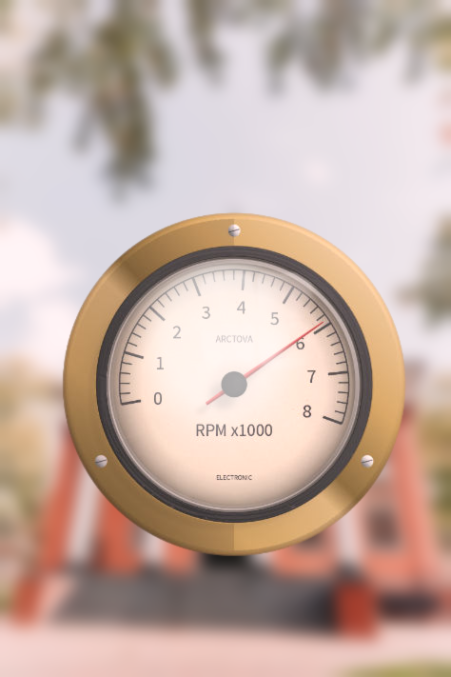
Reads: 5900rpm
